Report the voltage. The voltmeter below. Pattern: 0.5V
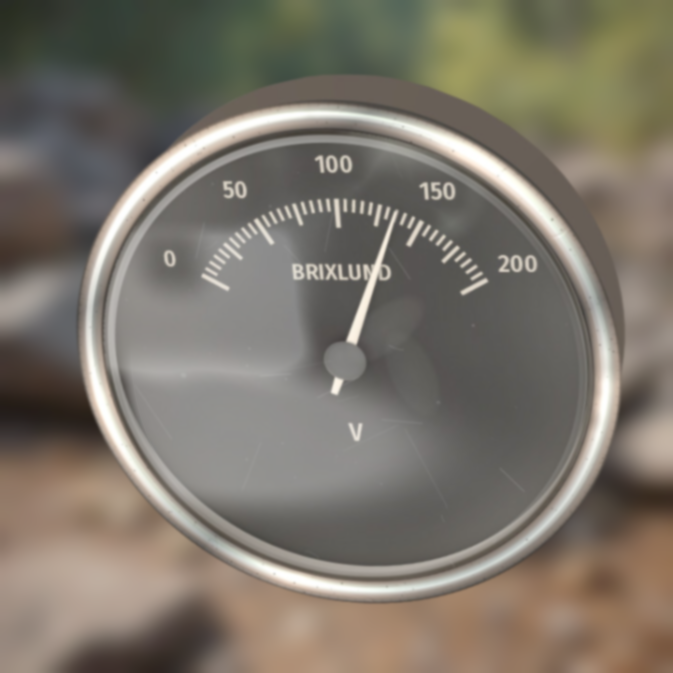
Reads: 135V
